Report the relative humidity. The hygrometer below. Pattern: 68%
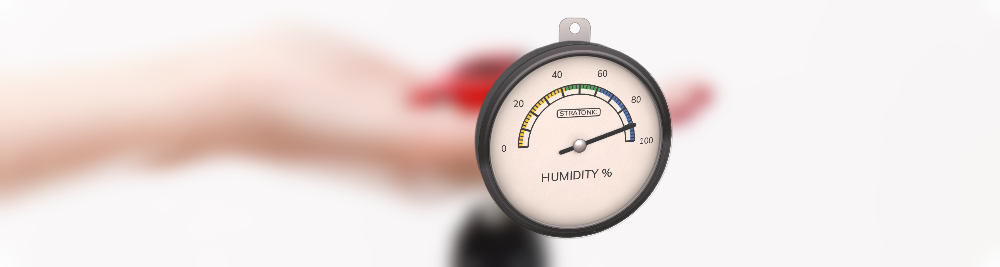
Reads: 90%
